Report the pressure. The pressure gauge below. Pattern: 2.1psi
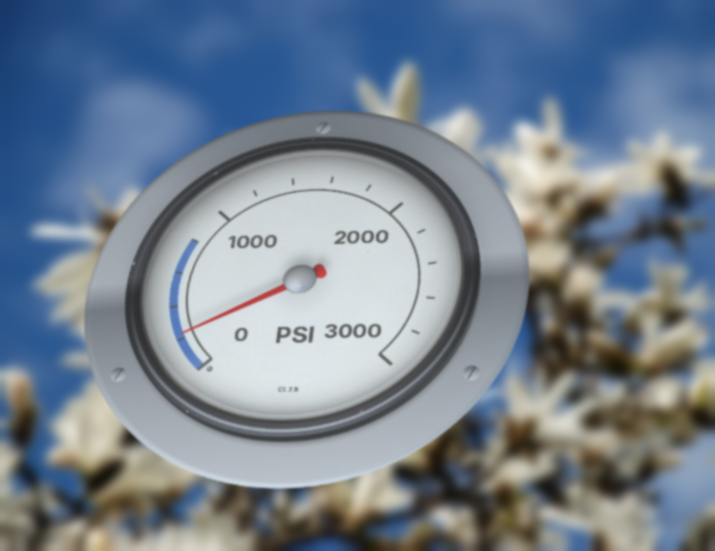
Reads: 200psi
